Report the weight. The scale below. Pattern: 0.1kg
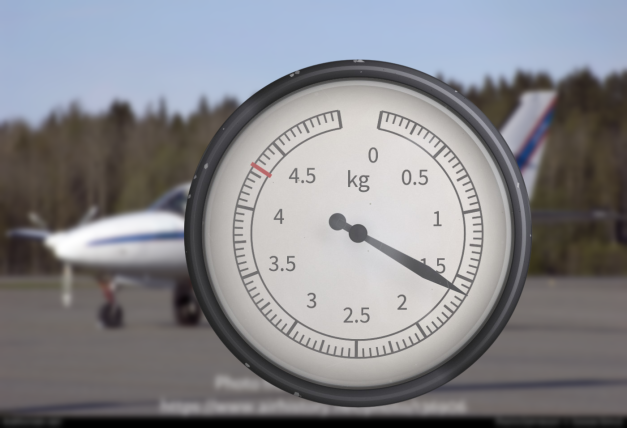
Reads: 1.6kg
